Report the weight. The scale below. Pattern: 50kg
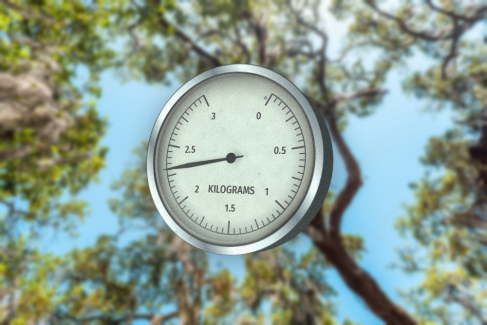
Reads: 2.3kg
